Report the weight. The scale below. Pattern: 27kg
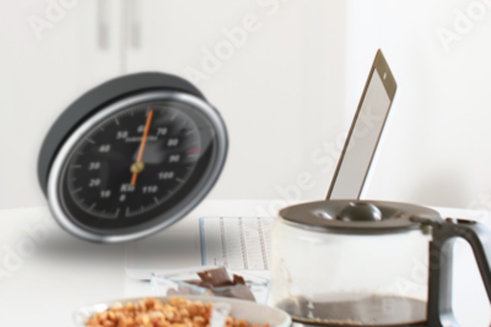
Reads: 60kg
